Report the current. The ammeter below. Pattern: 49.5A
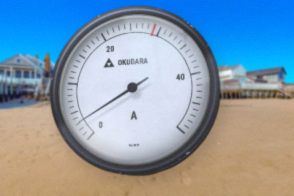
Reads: 3A
